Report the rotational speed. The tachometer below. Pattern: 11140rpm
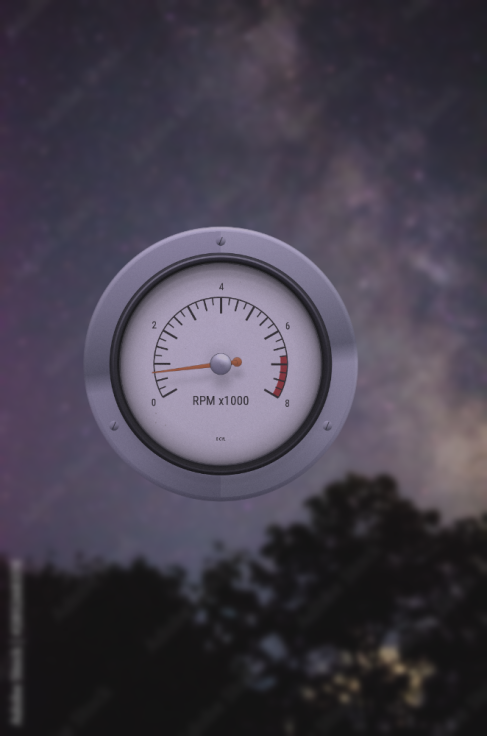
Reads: 750rpm
